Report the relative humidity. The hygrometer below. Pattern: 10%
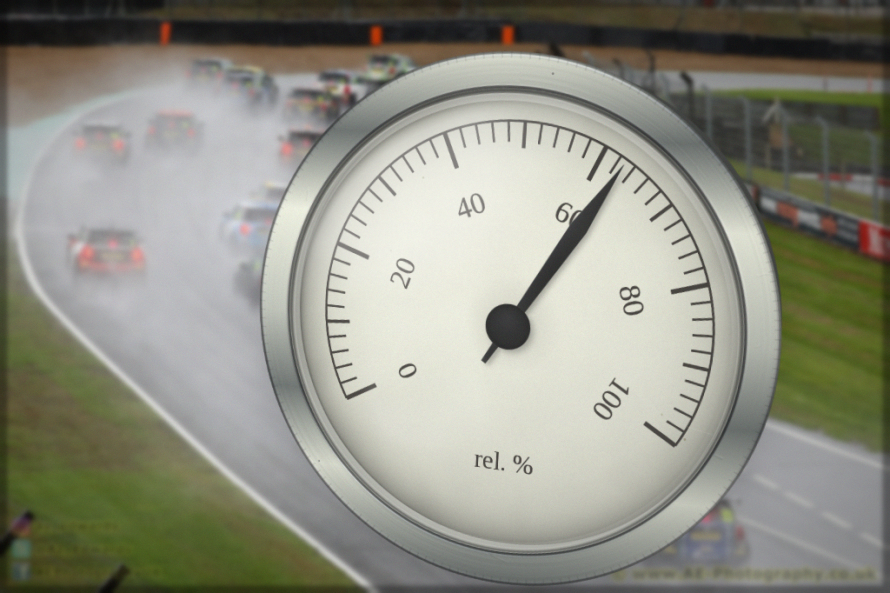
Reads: 63%
